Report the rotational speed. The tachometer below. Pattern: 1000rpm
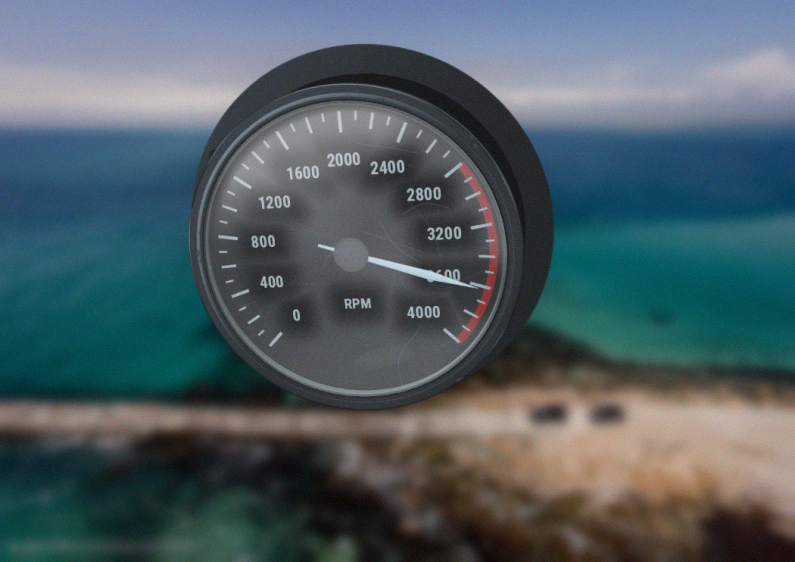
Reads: 3600rpm
